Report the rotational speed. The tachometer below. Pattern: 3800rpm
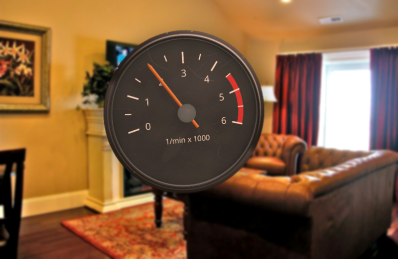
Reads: 2000rpm
